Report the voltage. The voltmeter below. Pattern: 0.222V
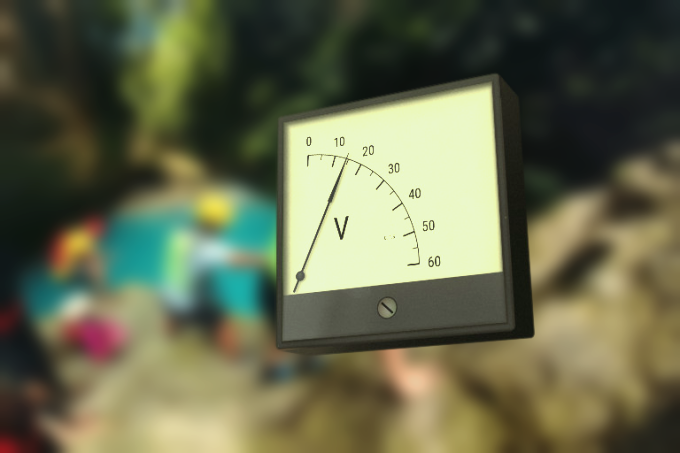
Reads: 15V
